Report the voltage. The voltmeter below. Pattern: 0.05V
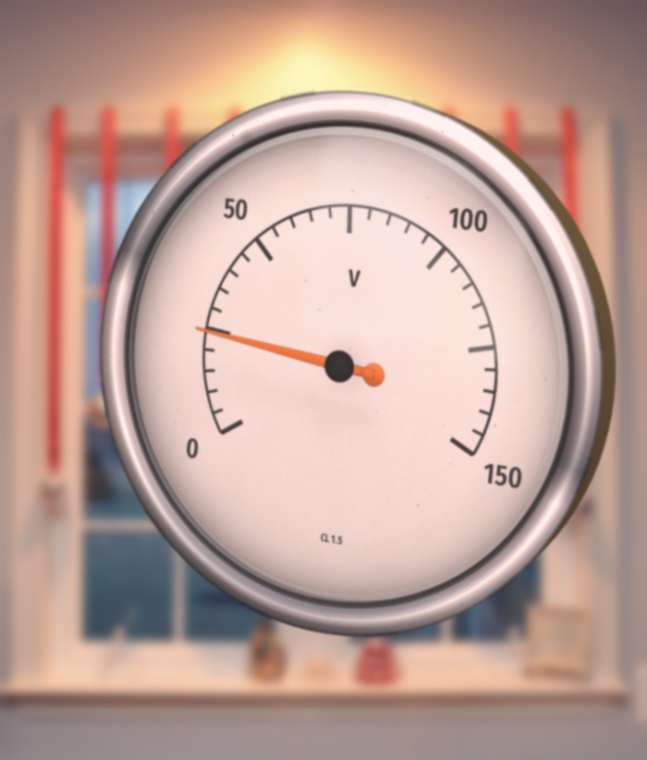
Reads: 25V
